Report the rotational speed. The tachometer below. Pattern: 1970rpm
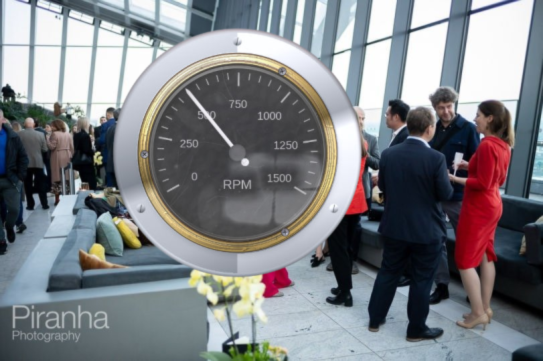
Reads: 500rpm
